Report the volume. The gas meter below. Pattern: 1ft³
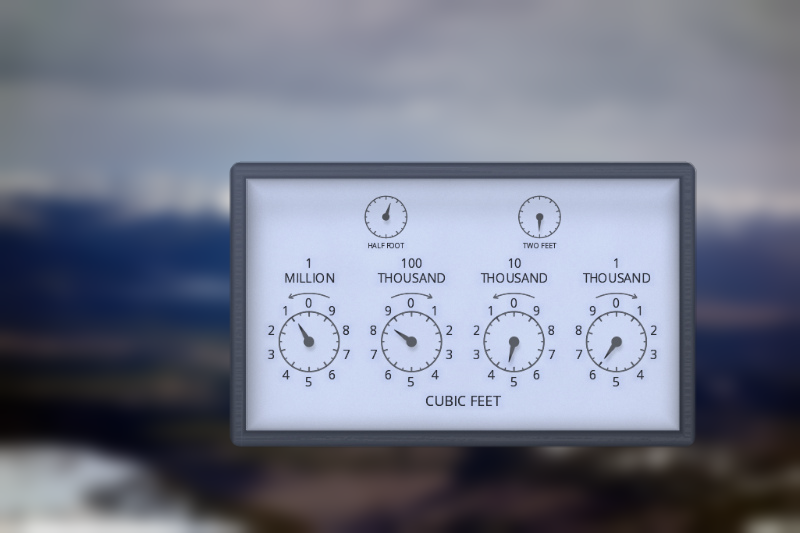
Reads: 84600ft³
